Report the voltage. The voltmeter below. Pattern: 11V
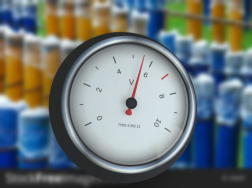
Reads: 5.5V
